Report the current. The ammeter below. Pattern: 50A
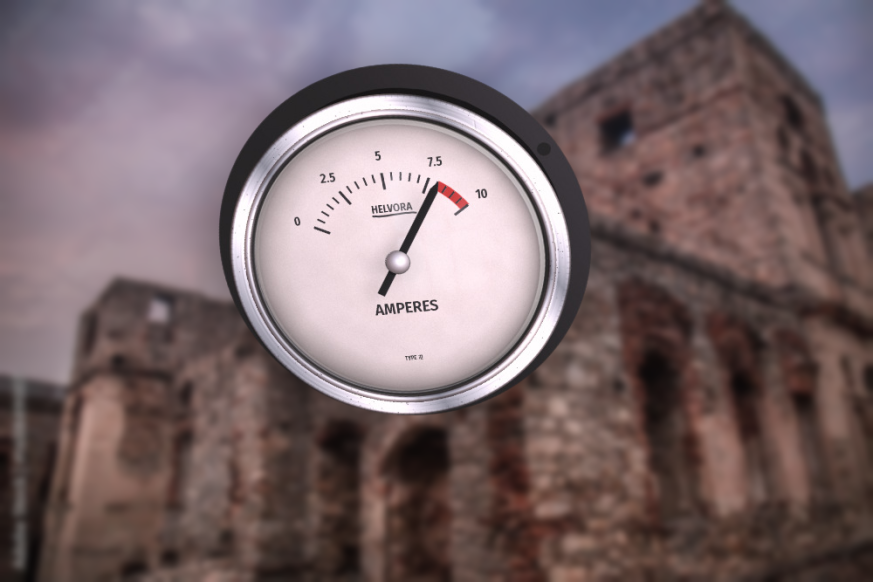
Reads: 8A
